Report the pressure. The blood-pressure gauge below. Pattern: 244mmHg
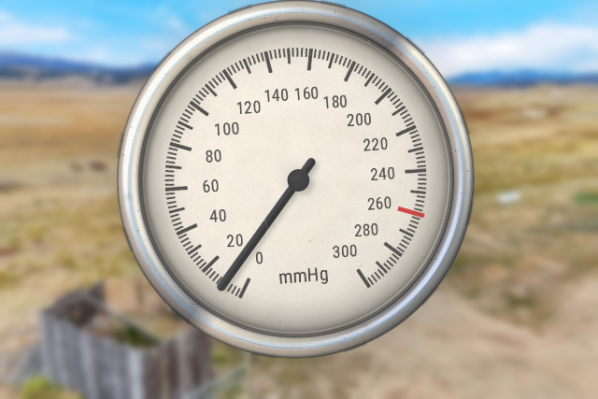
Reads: 10mmHg
